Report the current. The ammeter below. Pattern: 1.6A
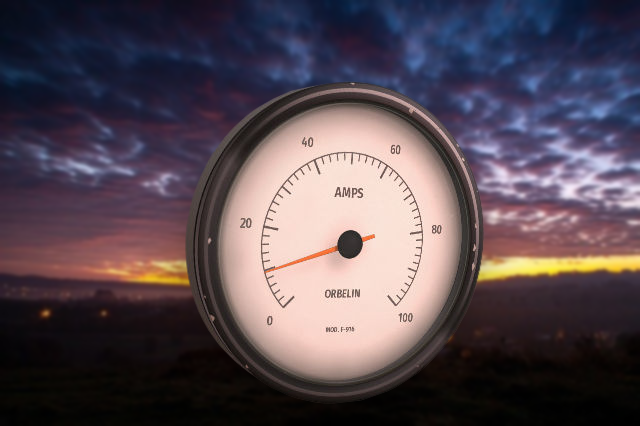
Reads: 10A
